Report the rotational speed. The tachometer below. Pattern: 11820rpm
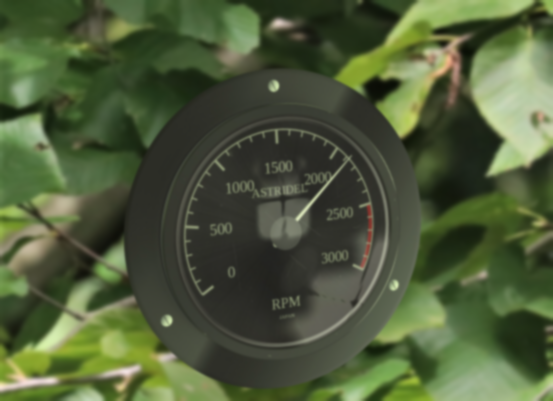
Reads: 2100rpm
